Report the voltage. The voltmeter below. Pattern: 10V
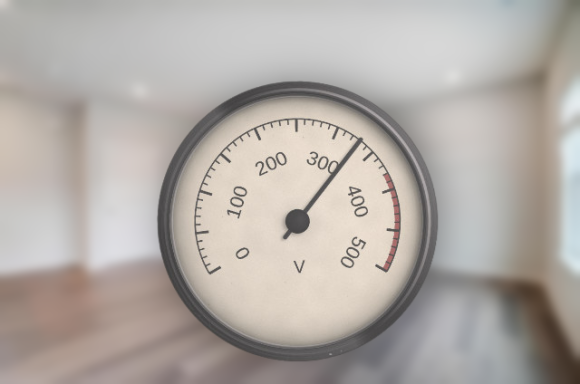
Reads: 330V
